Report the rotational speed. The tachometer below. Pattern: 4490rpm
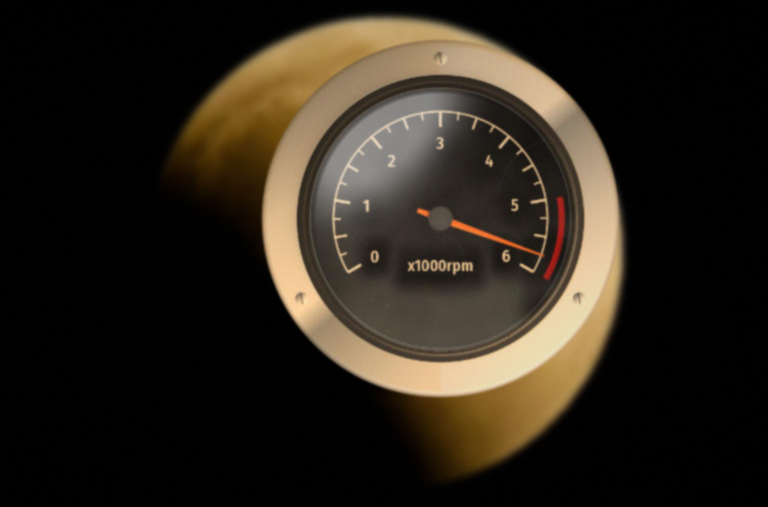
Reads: 5750rpm
